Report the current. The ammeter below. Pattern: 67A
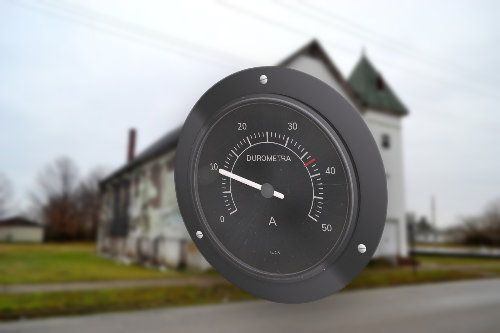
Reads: 10A
